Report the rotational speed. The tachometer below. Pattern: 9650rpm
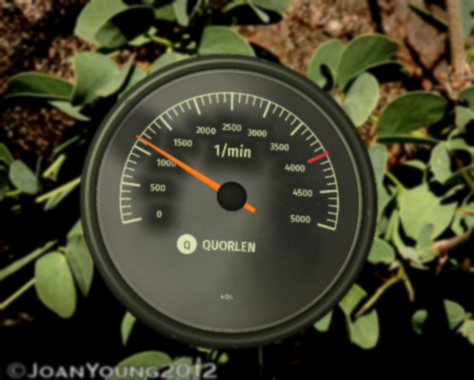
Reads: 1100rpm
